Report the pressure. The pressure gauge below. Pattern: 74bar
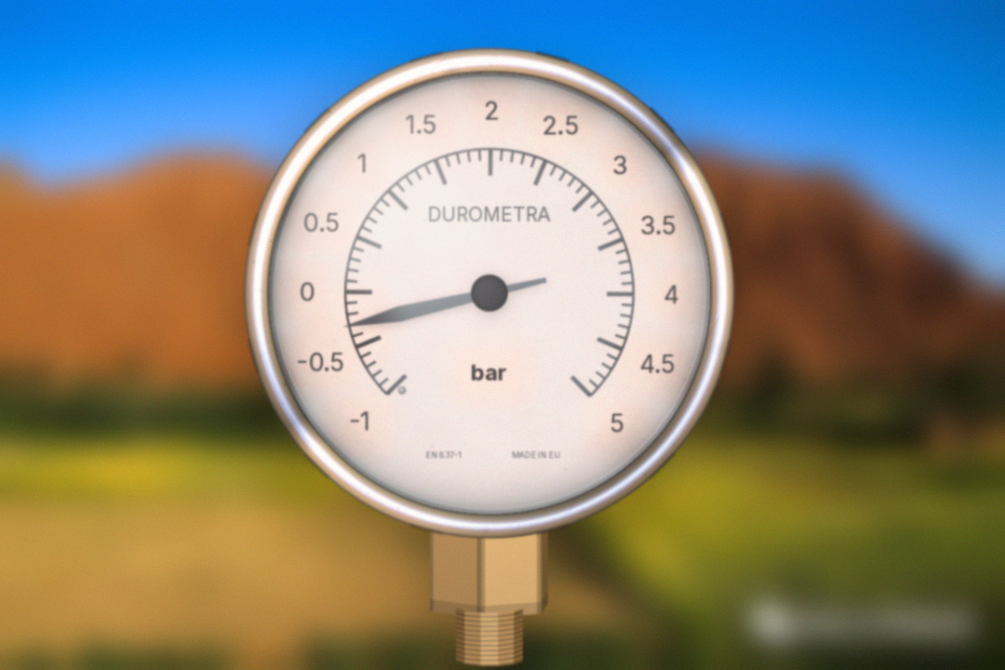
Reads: -0.3bar
